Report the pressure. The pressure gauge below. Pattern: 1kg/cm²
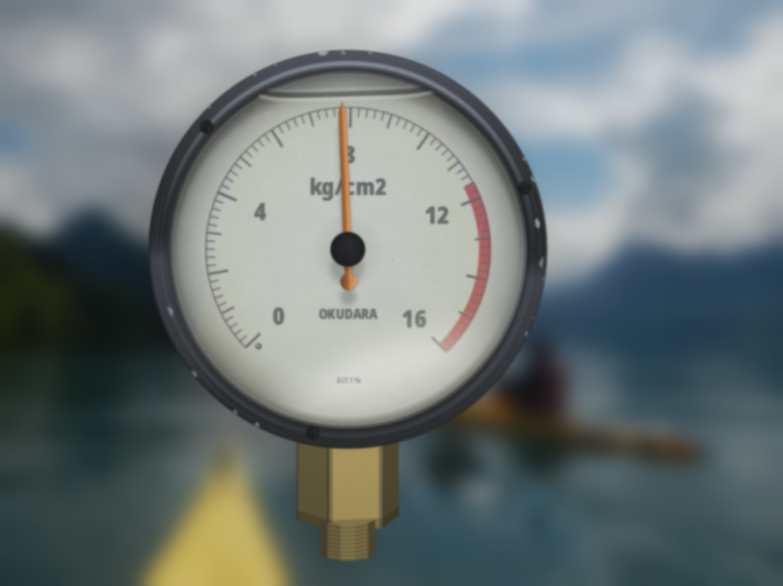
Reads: 7.8kg/cm²
